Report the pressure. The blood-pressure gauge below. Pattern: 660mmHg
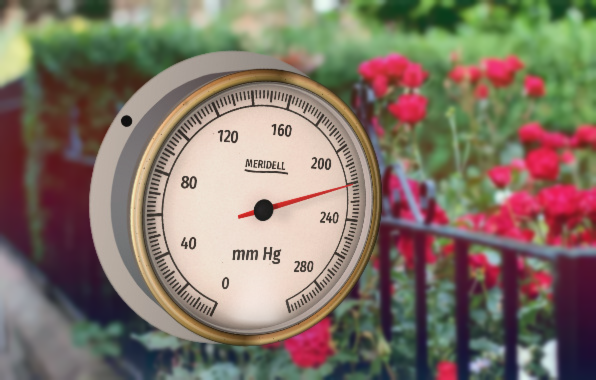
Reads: 220mmHg
